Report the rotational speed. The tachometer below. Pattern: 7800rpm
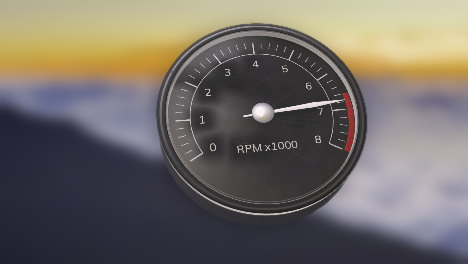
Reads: 6800rpm
